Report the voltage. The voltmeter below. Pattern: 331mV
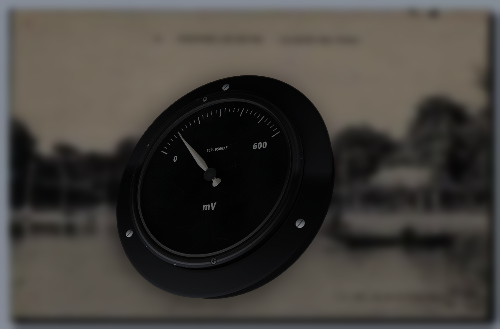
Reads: 100mV
